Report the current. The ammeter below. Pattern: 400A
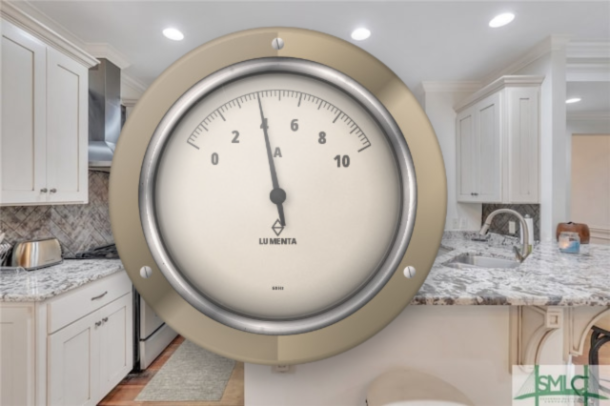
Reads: 4A
